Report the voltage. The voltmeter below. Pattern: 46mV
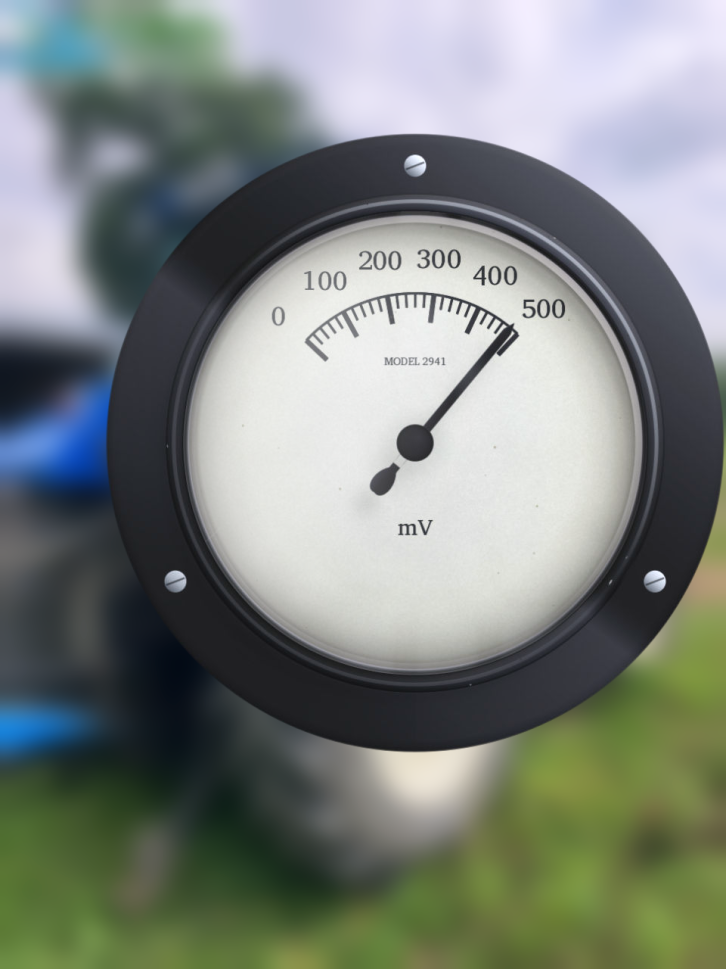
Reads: 480mV
